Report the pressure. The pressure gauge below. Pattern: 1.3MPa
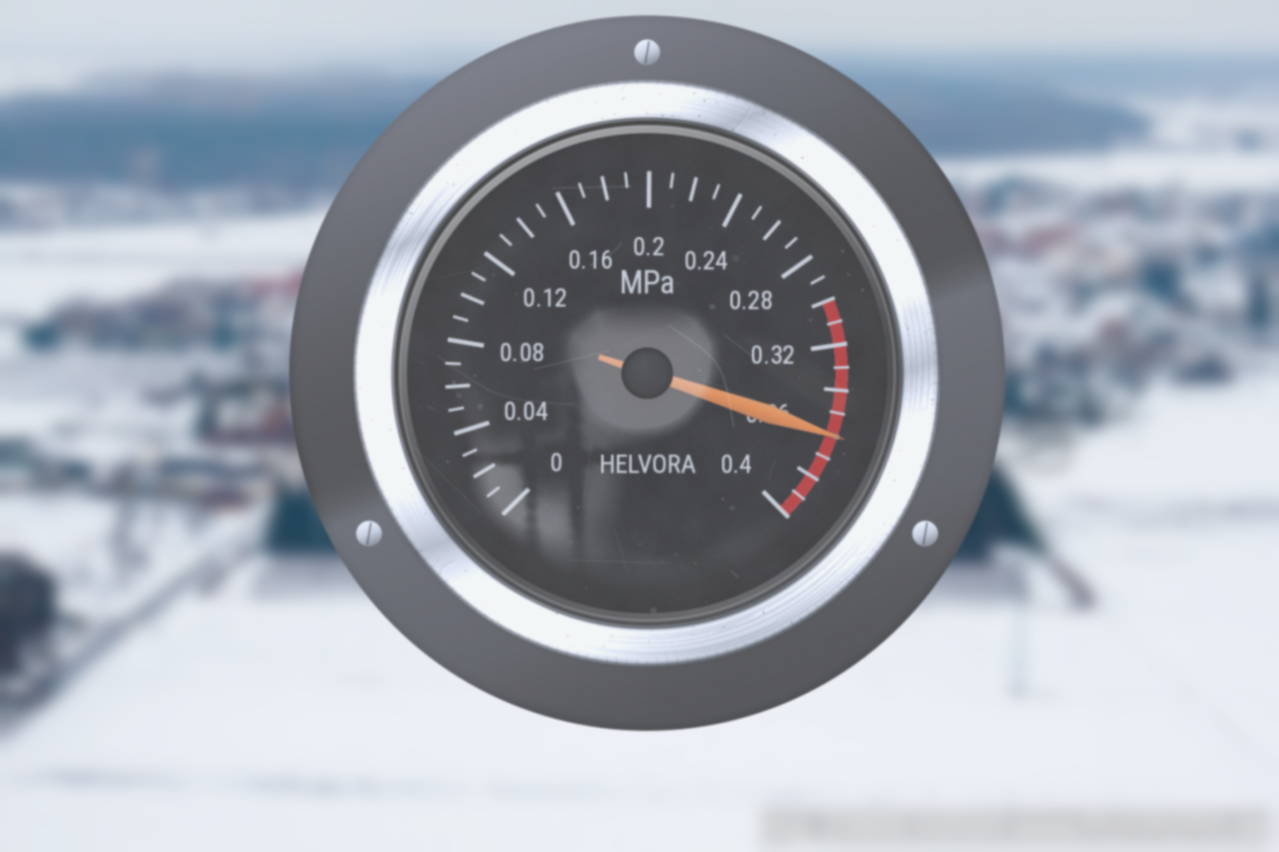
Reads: 0.36MPa
